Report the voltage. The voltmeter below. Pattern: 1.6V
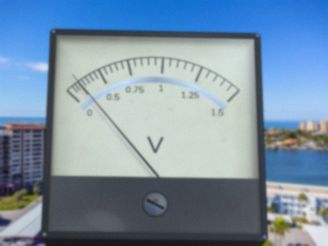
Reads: 0.25V
